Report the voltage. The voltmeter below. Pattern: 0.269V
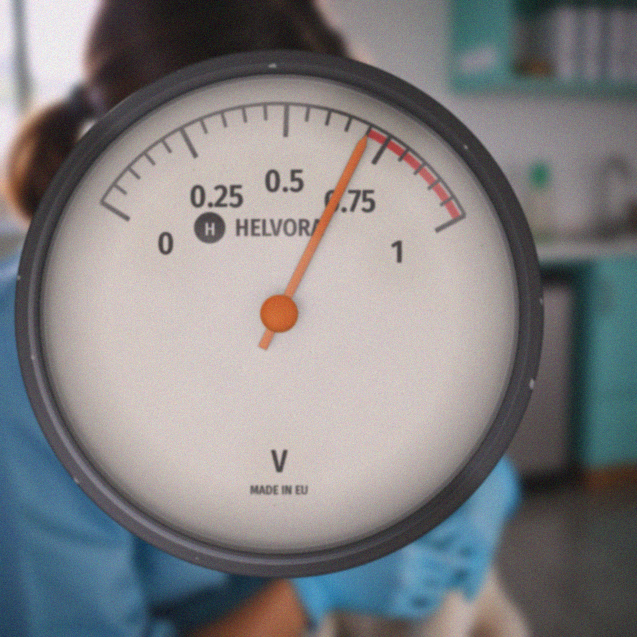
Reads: 0.7V
